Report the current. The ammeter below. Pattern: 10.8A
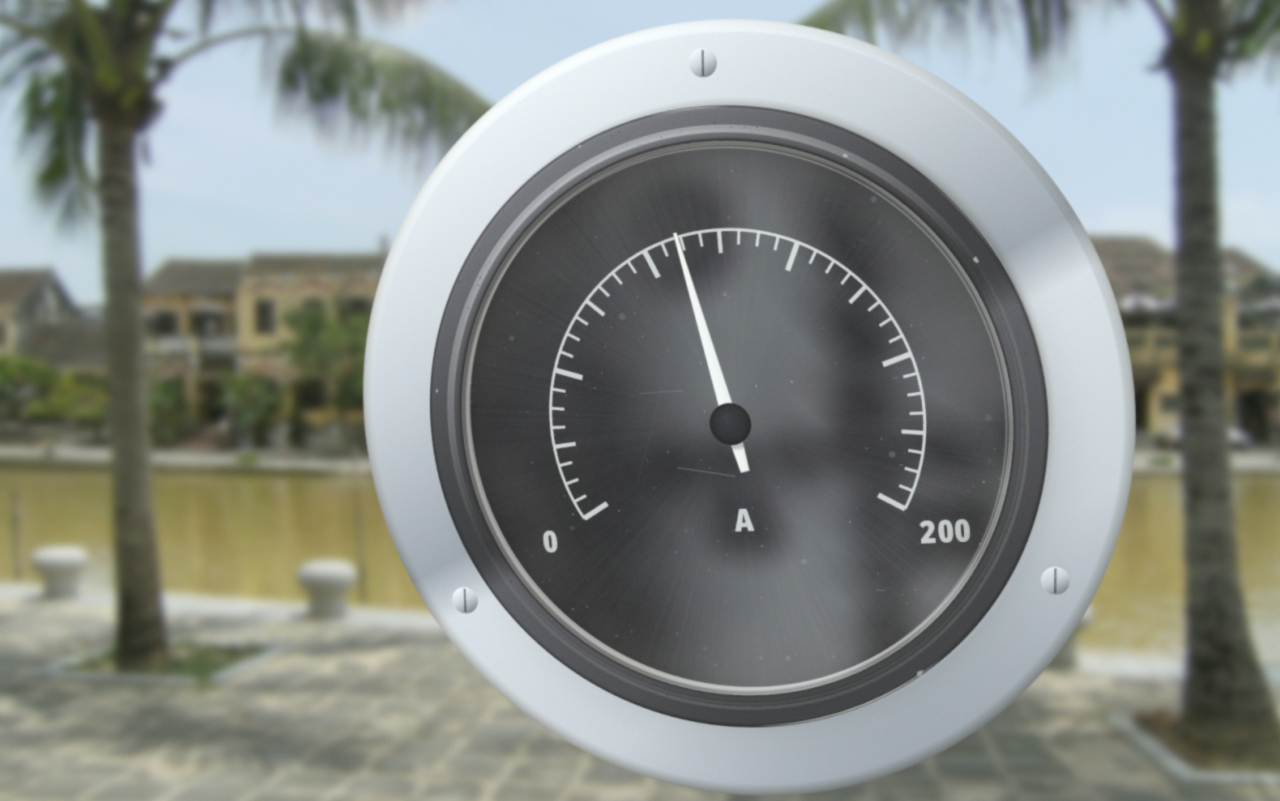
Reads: 90A
